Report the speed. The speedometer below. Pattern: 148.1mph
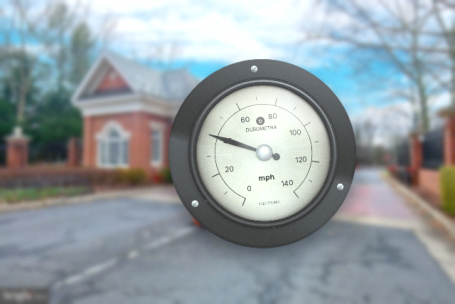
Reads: 40mph
